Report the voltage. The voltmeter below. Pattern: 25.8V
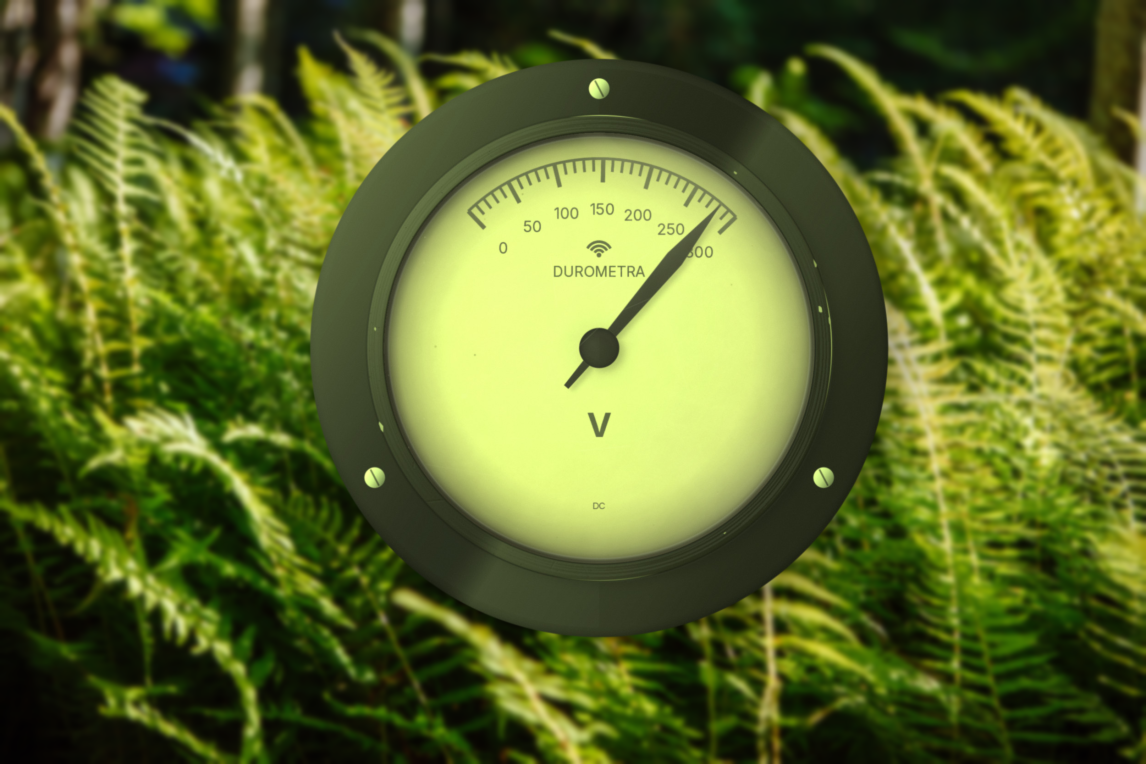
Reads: 280V
